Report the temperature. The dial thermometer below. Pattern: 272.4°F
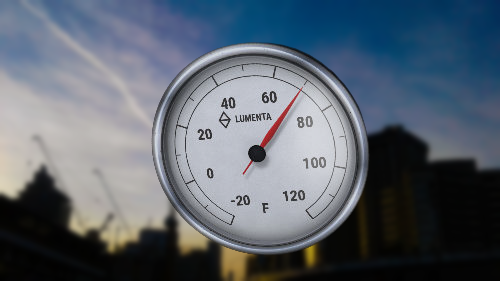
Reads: 70°F
